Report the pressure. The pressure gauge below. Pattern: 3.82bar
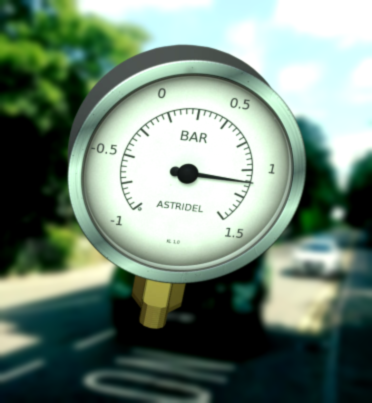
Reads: 1.1bar
